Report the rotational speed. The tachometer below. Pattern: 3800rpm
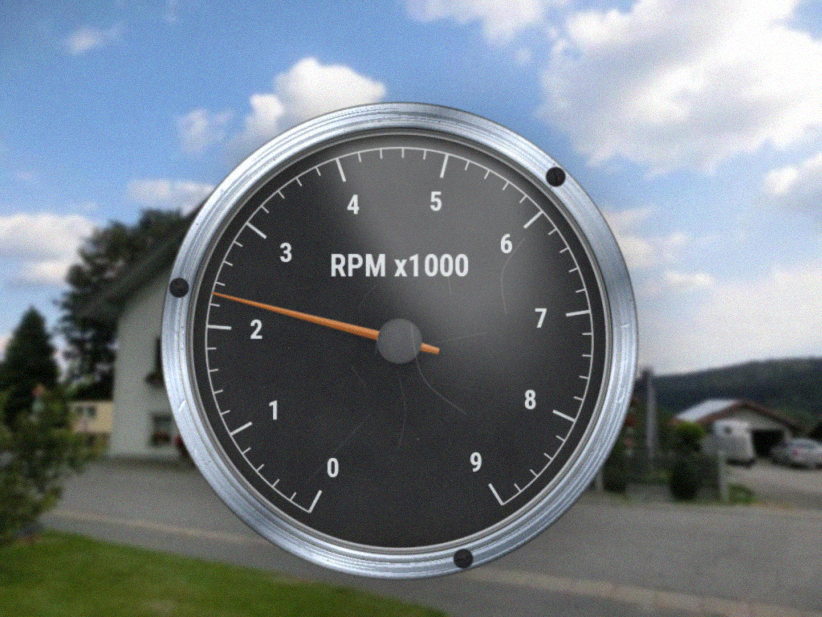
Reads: 2300rpm
